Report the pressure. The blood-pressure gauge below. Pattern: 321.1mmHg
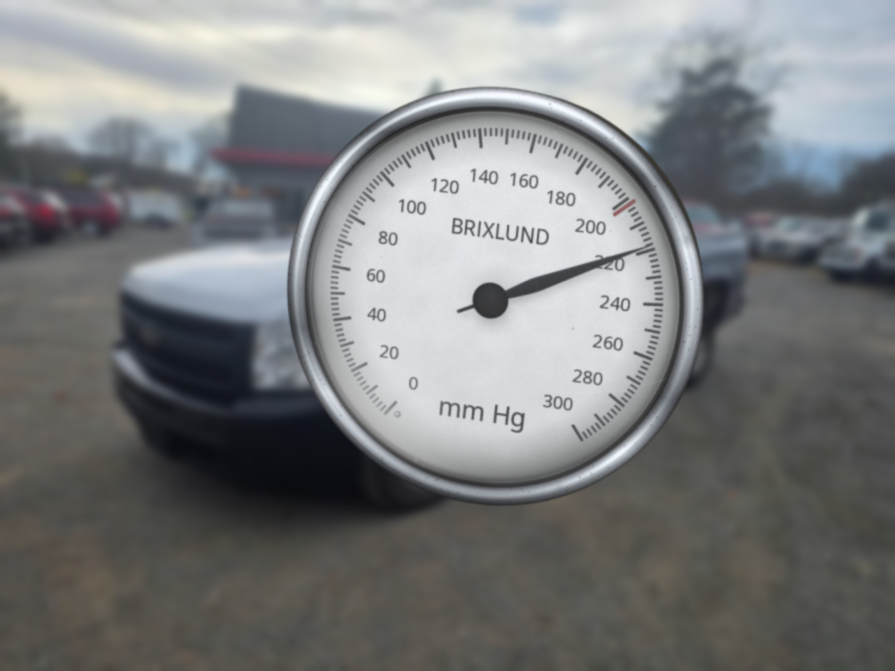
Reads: 218mmHg
